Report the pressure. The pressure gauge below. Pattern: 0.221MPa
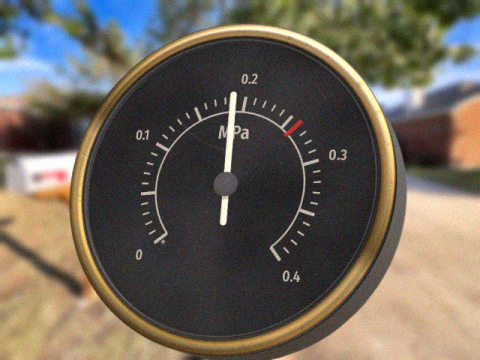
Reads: 0.19MPa
